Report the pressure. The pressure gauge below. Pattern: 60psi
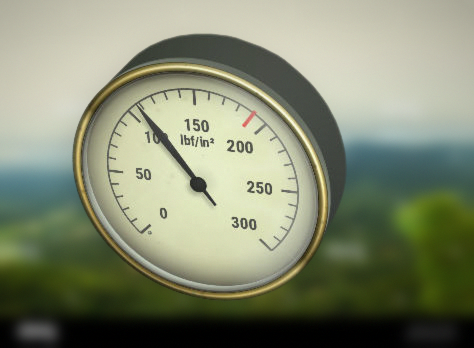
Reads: 110psi
